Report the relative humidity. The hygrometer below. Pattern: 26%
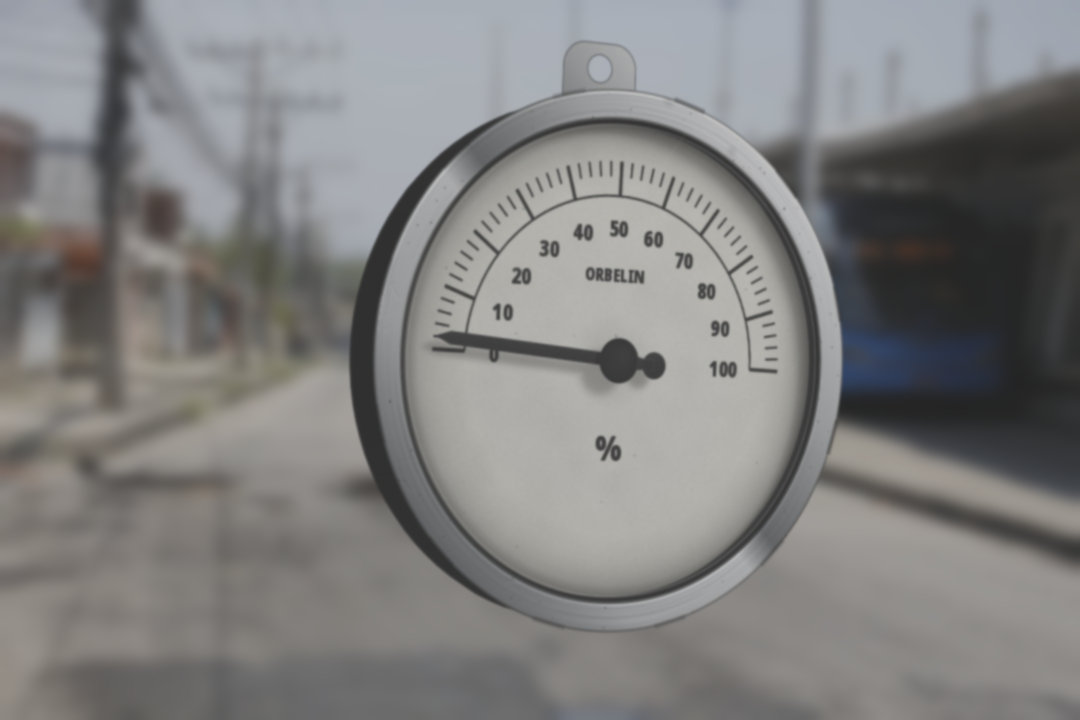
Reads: 2%
